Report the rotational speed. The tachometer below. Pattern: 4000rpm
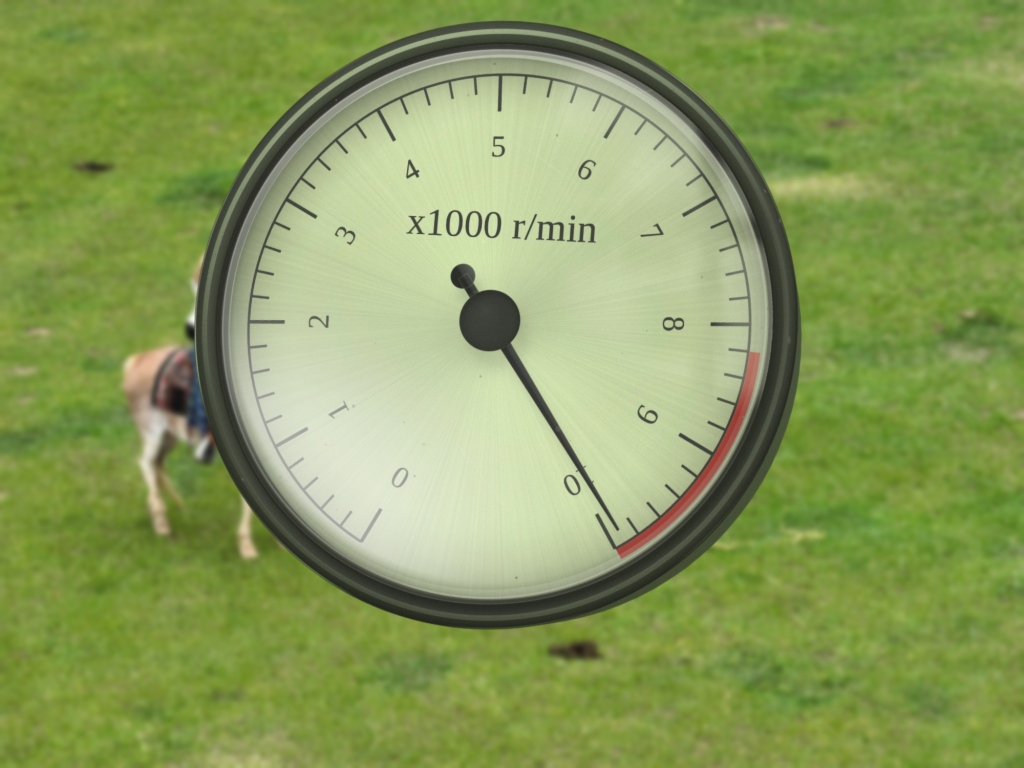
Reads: 9900rpm
